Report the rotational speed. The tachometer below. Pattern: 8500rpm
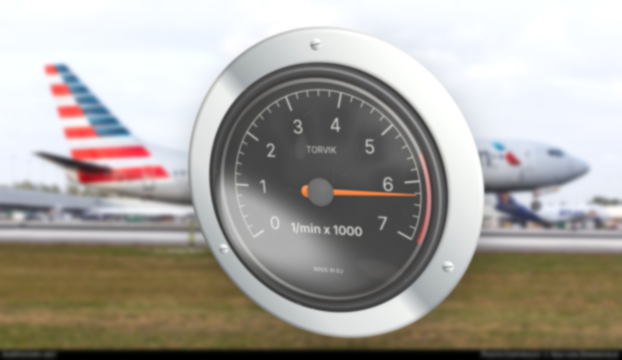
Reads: 6200rpm
